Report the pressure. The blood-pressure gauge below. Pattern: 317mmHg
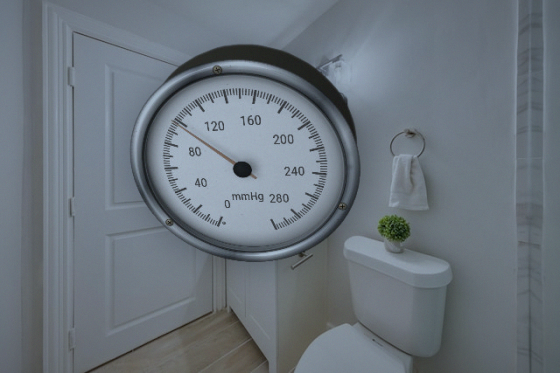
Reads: 100mmHg
